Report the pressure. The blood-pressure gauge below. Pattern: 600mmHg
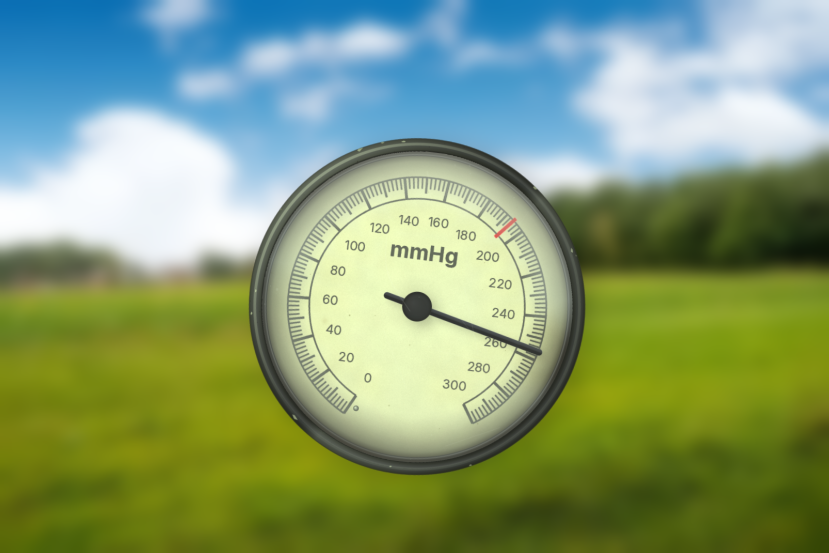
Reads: 256mmHg
